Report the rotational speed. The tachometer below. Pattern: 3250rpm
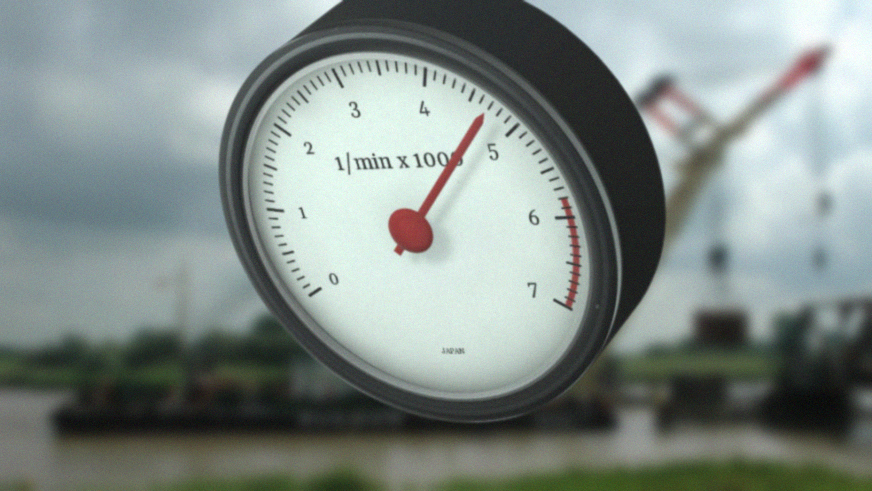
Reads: 4700rpm
